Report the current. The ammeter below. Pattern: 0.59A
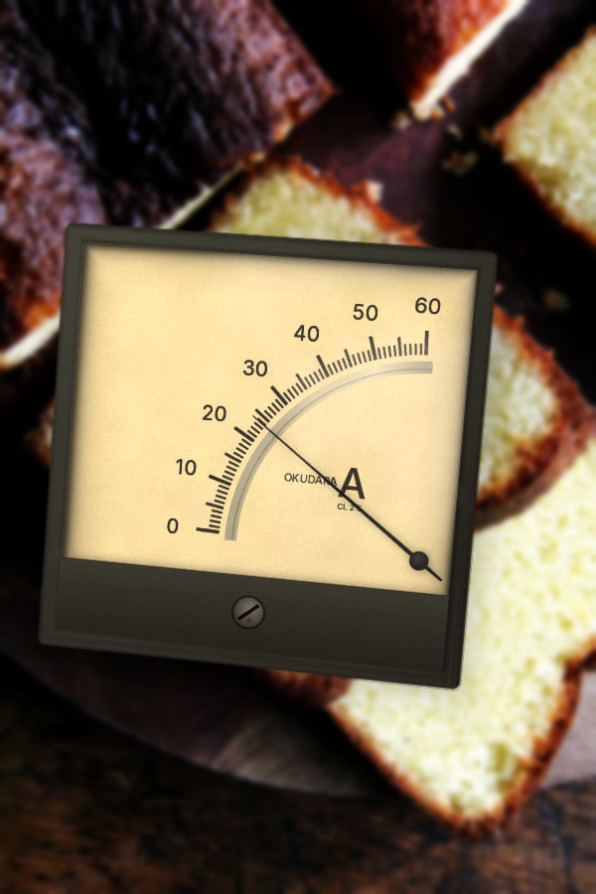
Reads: 24A
